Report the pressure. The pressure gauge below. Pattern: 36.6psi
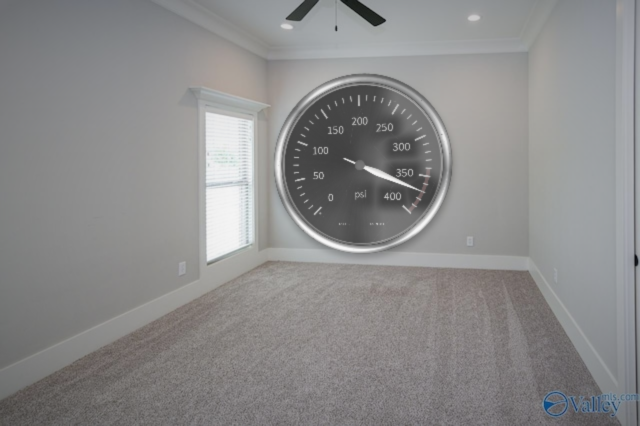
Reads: 370psi
